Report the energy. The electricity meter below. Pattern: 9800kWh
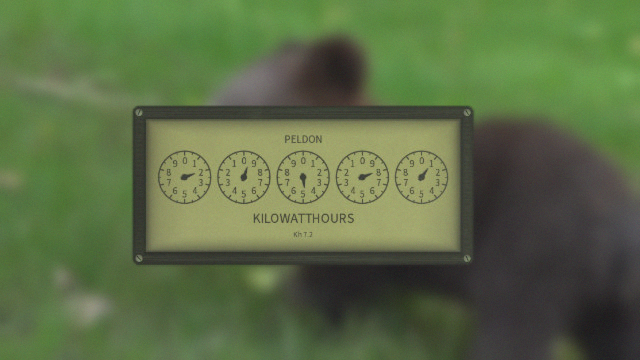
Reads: 19481kWh
